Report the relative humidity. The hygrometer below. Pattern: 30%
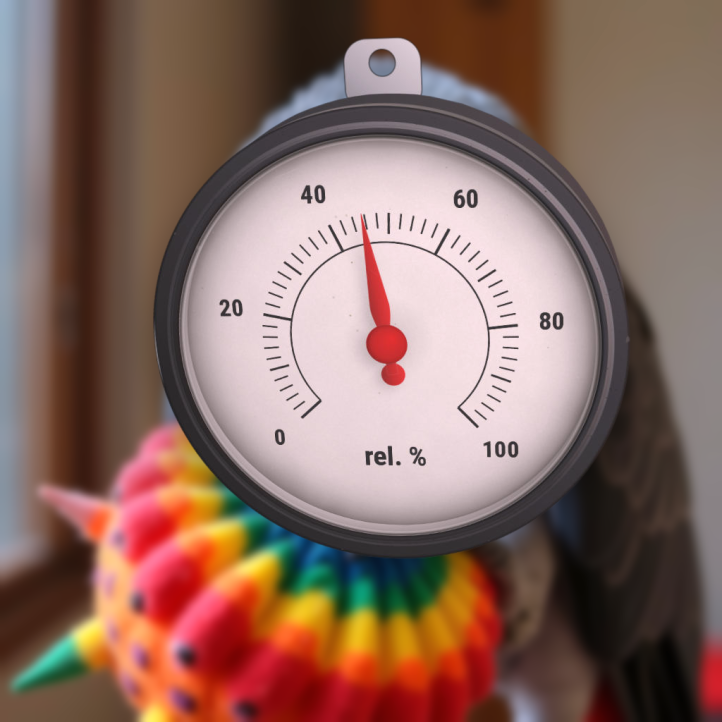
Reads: 46%
